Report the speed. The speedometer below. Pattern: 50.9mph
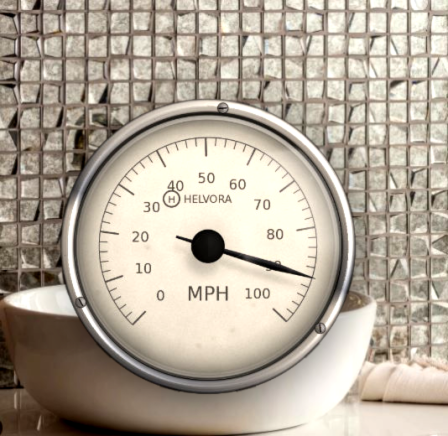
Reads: 90mph
